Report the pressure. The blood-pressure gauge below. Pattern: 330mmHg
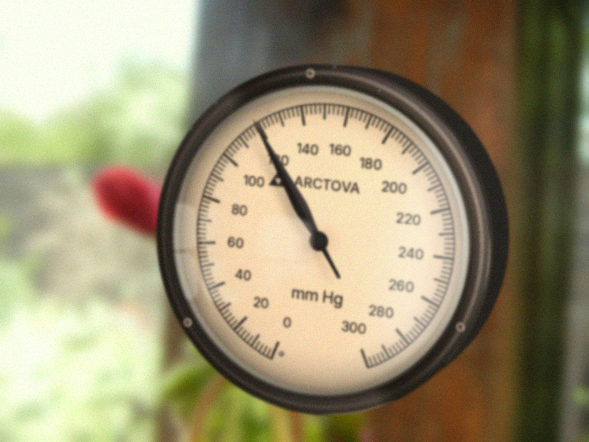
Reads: 120mmHg
